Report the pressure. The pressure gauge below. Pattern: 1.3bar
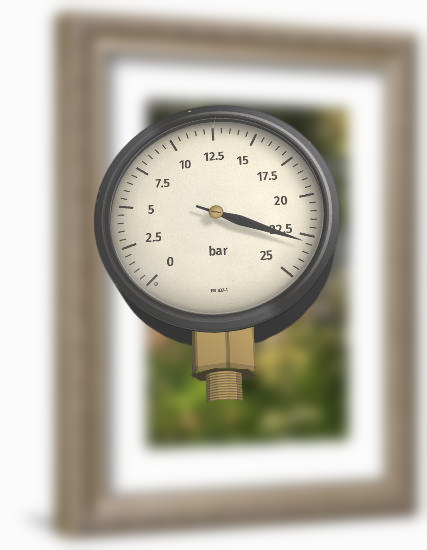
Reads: 23bar
